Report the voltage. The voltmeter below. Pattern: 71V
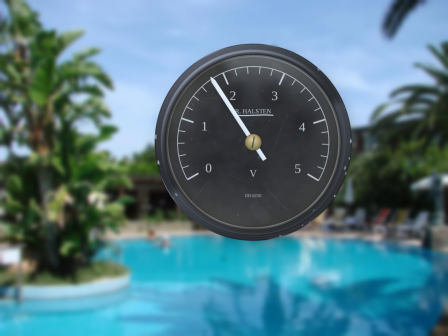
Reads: 1.8V
